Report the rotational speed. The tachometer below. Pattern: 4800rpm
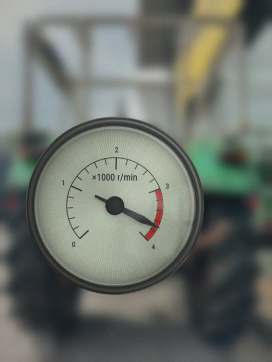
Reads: 3700rpm
